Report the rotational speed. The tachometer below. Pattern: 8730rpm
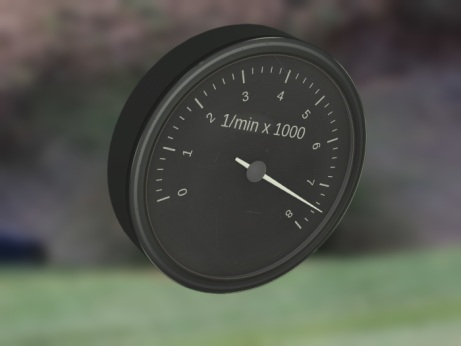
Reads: 7500rpm
